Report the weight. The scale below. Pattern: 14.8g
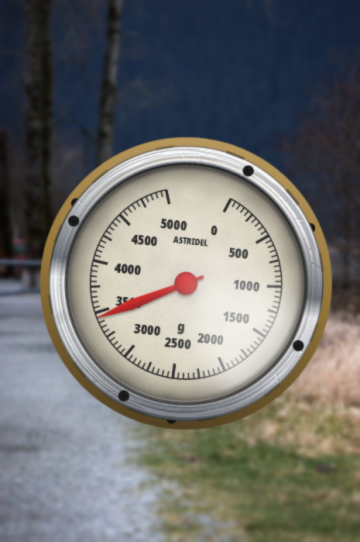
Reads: 3450g
